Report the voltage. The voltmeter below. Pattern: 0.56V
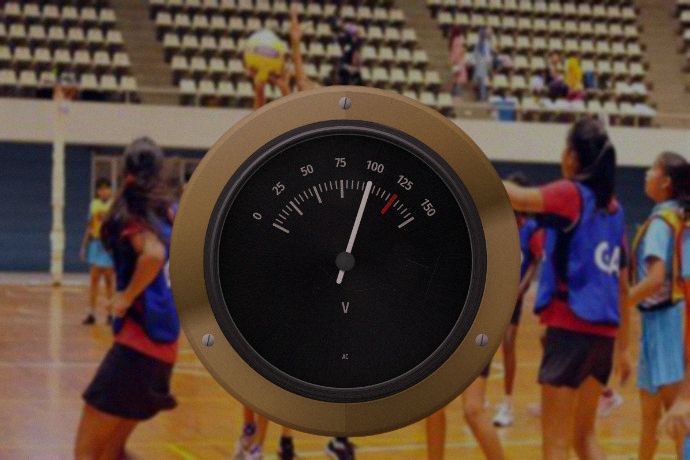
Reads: 100V
